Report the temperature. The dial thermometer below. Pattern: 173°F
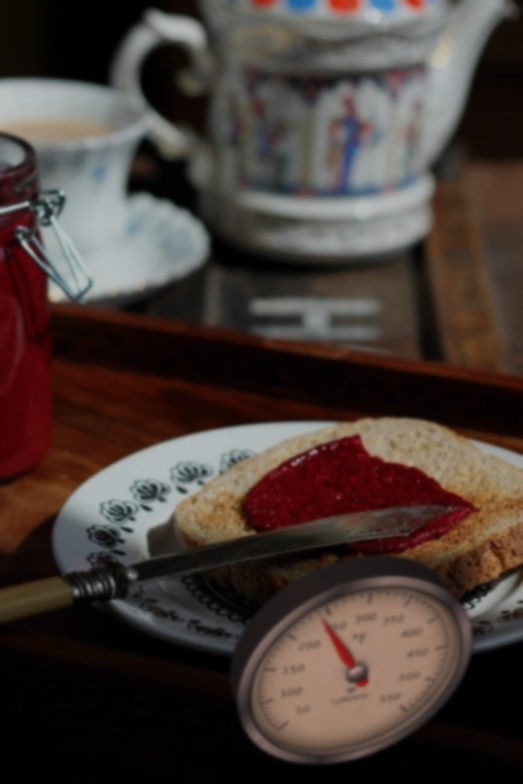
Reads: 240°F
